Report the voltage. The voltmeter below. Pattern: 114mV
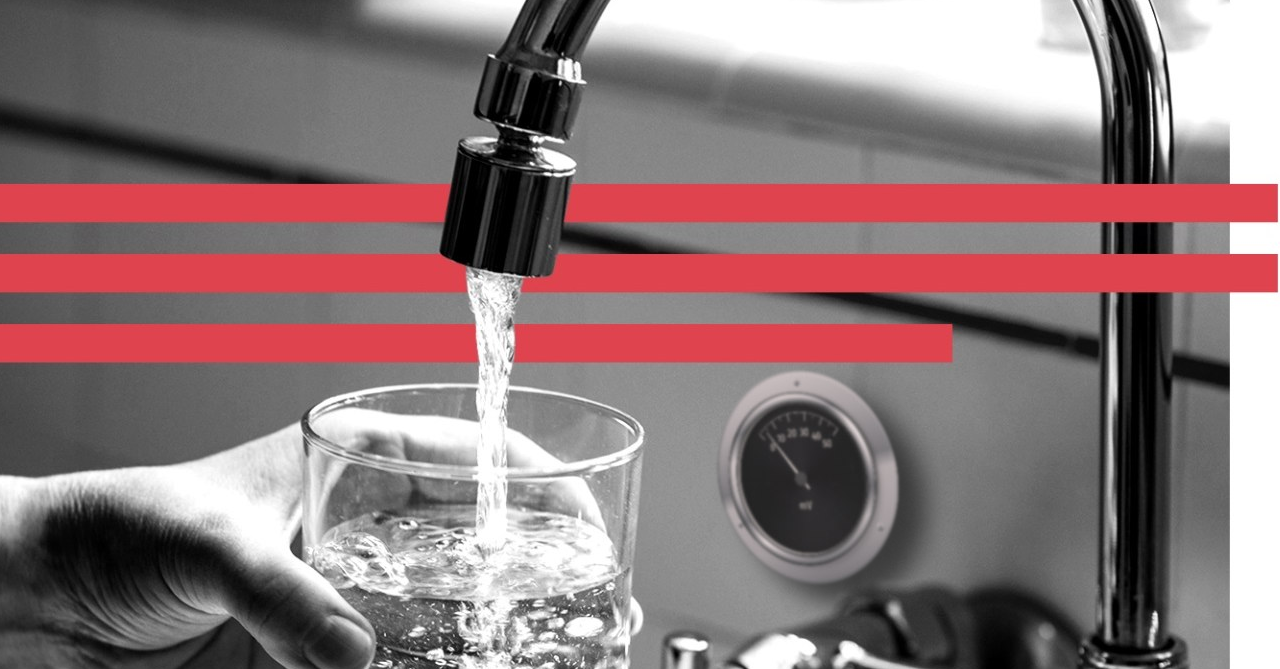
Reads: 5mV
